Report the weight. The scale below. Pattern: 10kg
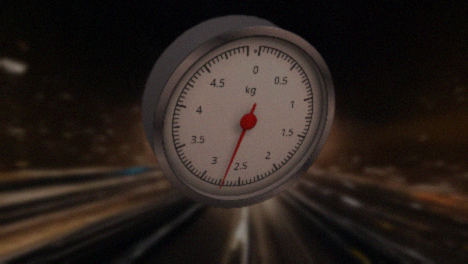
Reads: 2.75kg
